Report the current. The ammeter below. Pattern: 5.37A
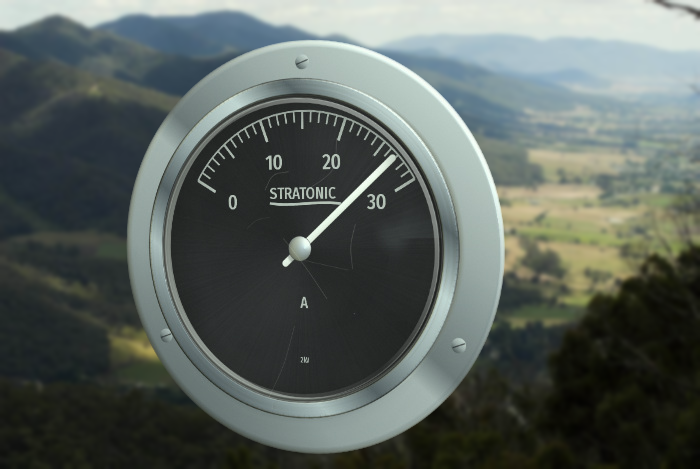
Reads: 27A
